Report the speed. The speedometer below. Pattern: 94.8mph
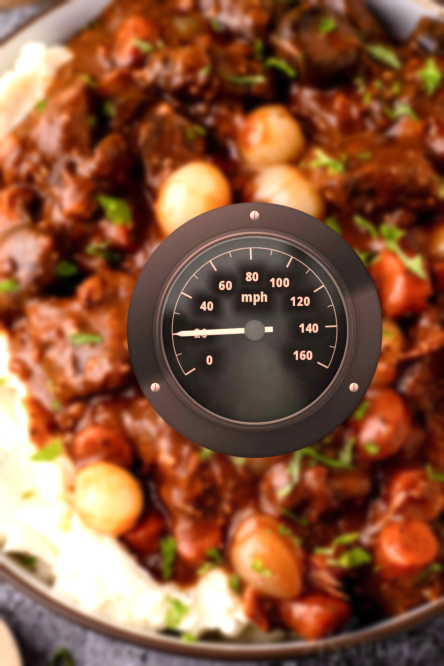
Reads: 20mph
